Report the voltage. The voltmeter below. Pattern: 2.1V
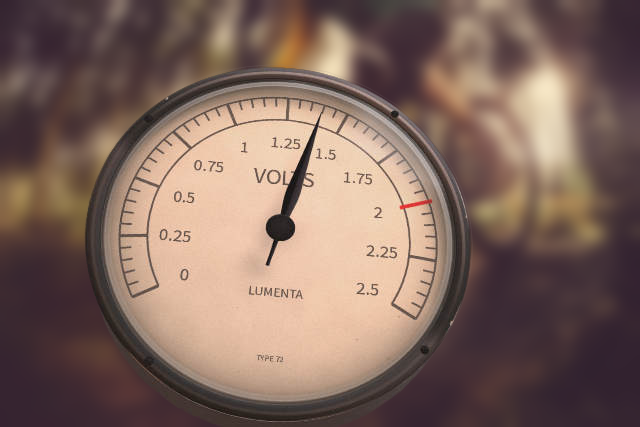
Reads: 1.4V
